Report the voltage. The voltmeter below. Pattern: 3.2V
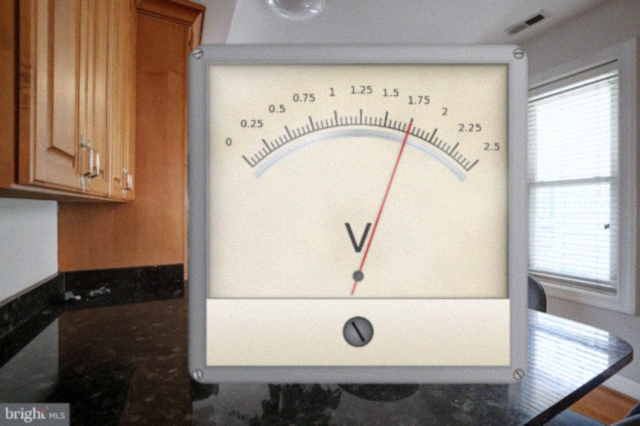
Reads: 1.75V
